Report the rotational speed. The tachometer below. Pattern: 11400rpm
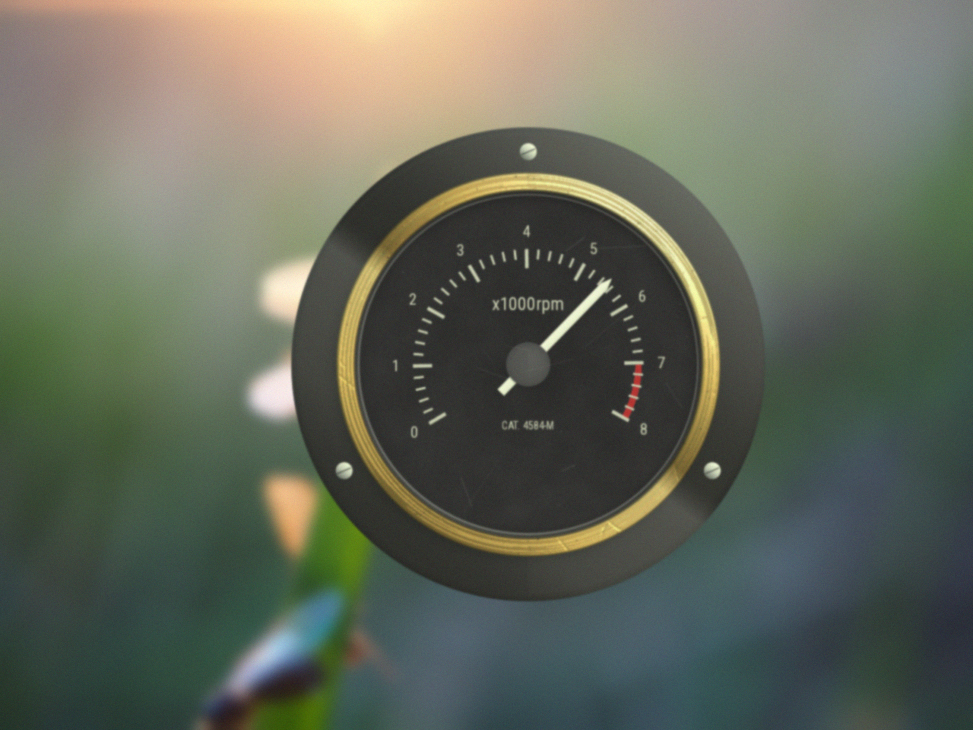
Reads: 5500rpm
